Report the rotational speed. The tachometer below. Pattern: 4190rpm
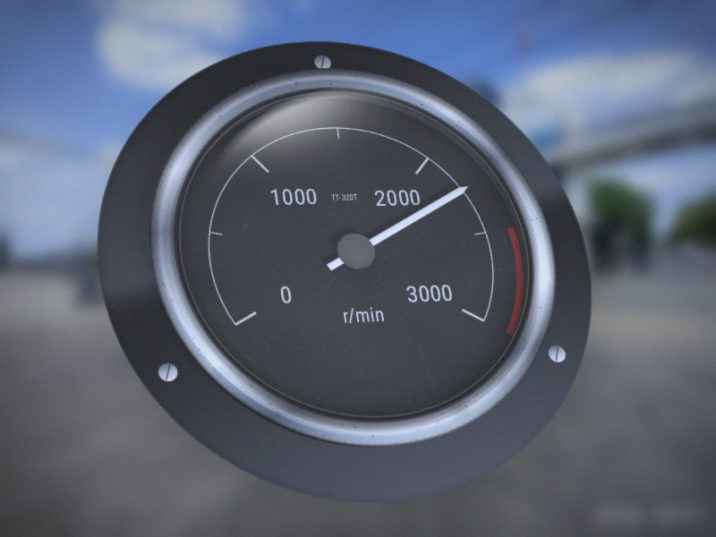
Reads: 2250rpm
